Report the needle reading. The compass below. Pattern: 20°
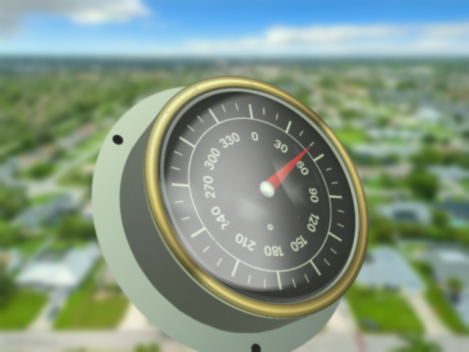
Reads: 50°
